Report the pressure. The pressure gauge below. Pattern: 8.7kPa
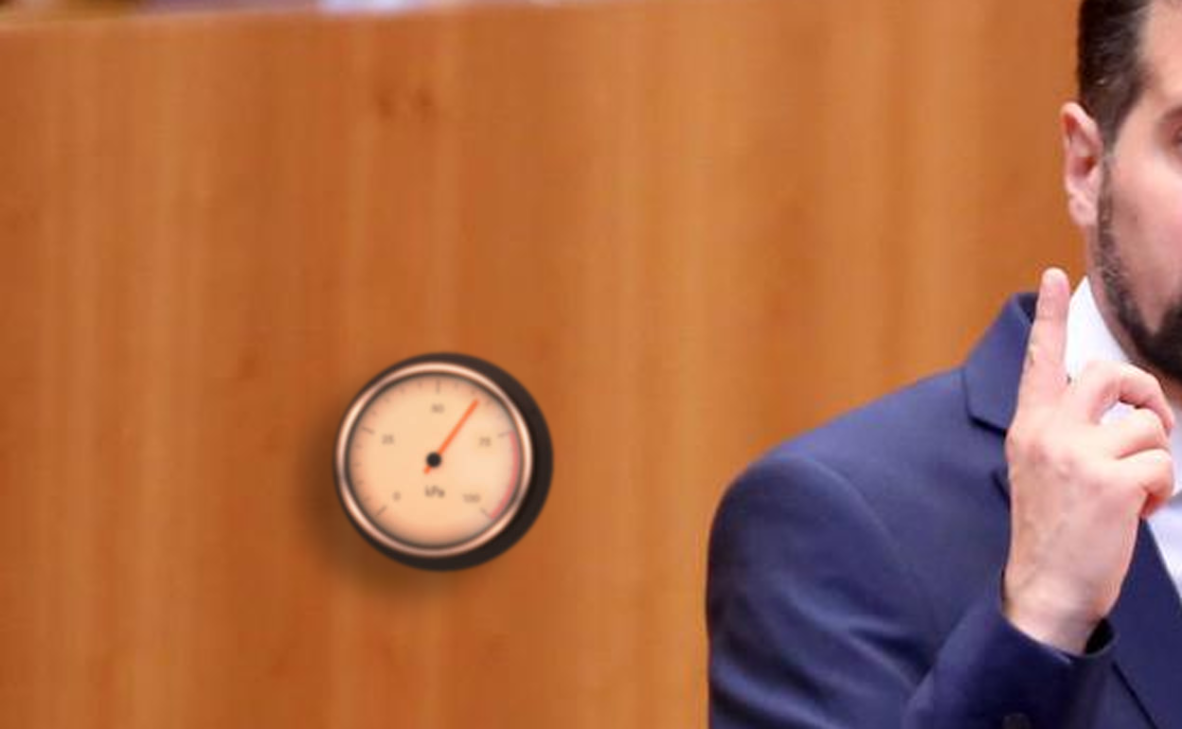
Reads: 62.5kPa
